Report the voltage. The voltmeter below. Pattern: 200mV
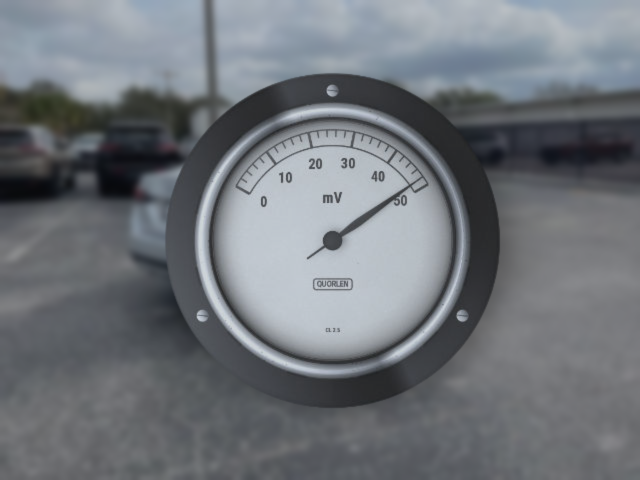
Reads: 48mV
